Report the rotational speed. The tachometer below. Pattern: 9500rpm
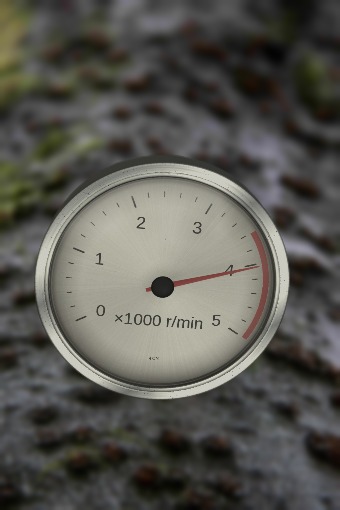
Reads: 4000rpm
